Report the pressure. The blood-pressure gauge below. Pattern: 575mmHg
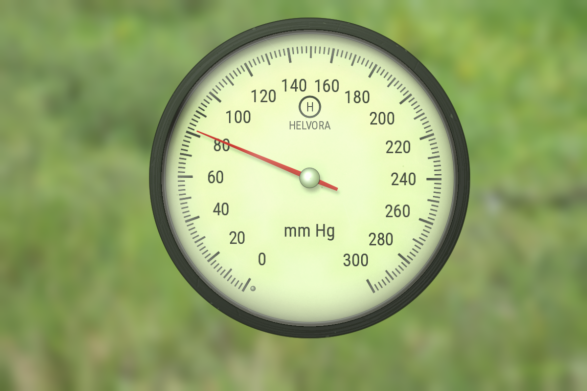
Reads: 82mmHg
